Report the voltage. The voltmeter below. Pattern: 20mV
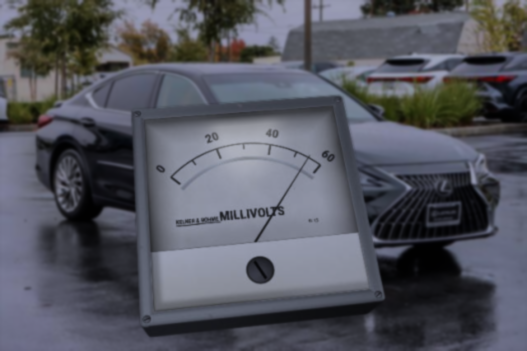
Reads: 55mV
